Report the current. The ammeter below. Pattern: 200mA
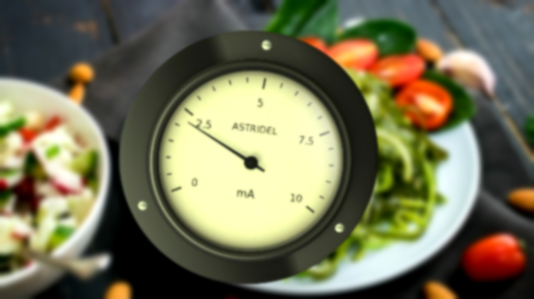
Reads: 2.25mA
